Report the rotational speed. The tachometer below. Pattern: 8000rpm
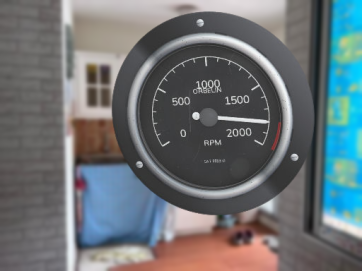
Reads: 1800rpm
